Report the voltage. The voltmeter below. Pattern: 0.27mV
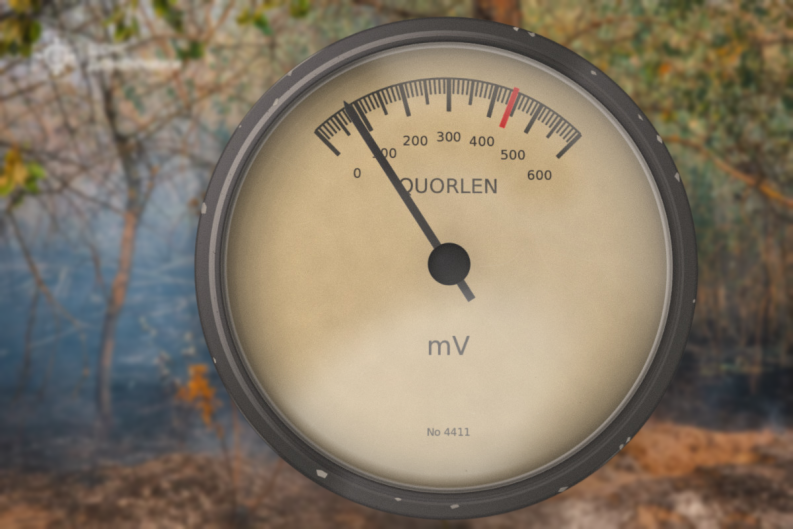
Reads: 80mV
